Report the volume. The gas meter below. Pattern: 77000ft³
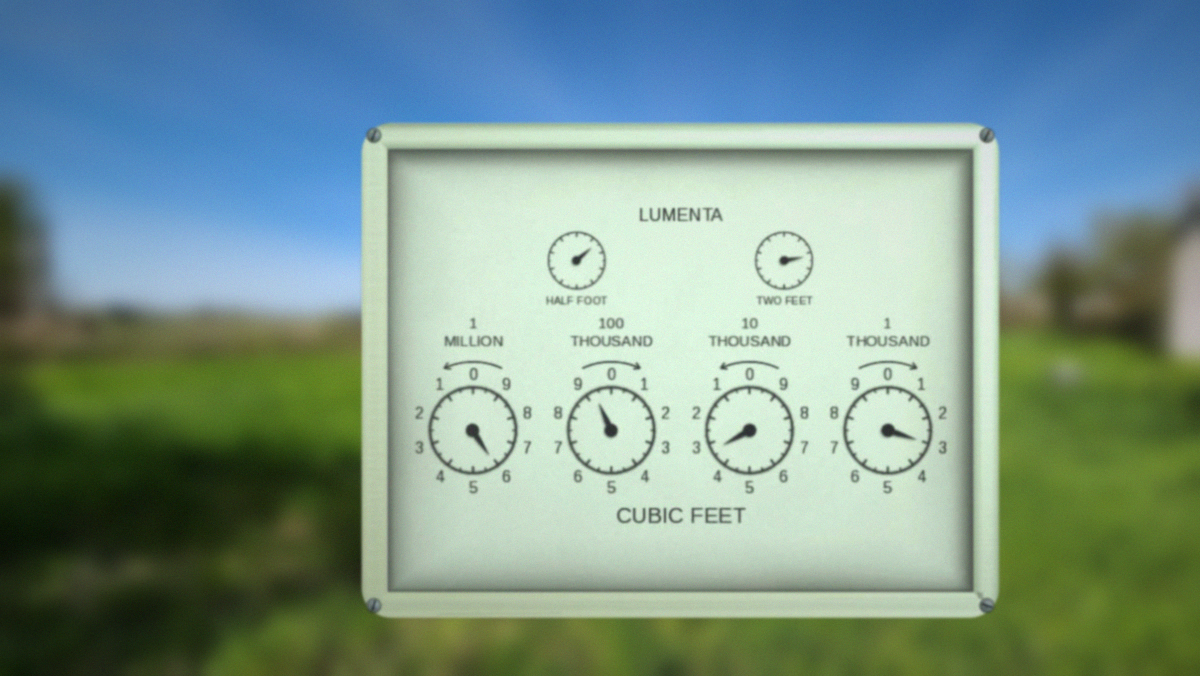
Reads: 593300ft³
